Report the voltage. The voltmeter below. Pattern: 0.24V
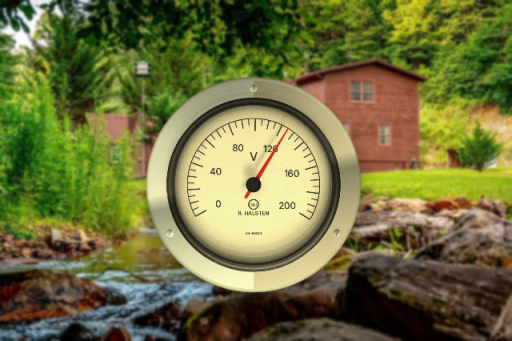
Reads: 125V
